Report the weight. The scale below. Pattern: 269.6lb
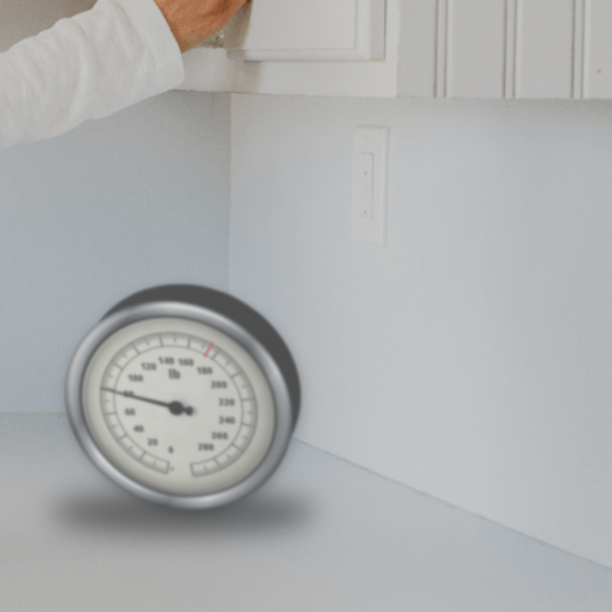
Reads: 80lb
